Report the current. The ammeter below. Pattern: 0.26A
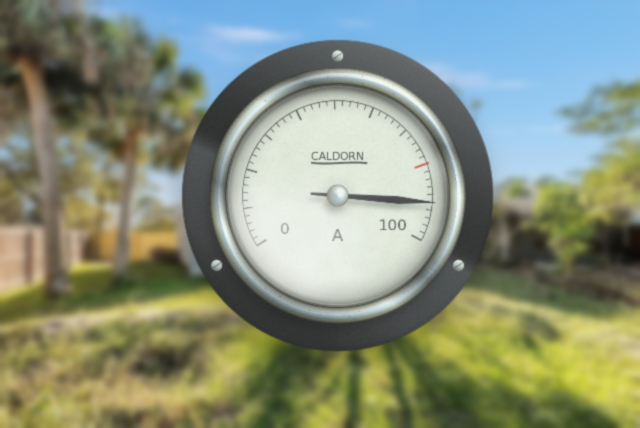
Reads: 90A
